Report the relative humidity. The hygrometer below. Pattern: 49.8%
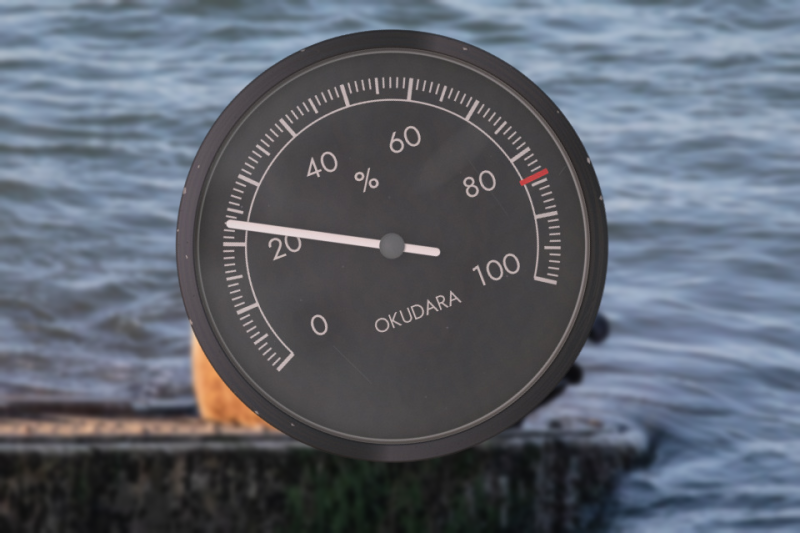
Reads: 23%
